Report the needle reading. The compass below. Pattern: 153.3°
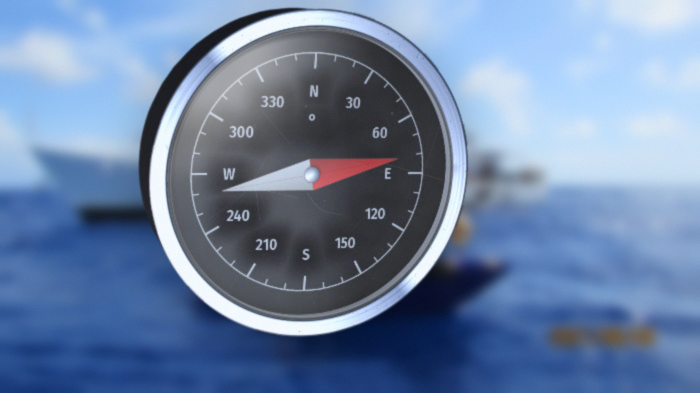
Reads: 80°
